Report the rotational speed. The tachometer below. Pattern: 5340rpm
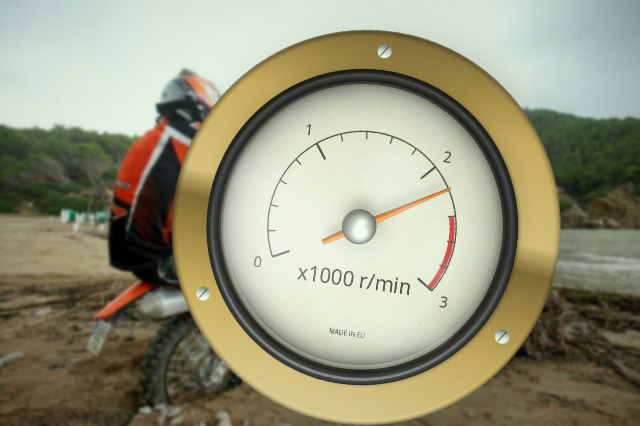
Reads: 2200rpm
